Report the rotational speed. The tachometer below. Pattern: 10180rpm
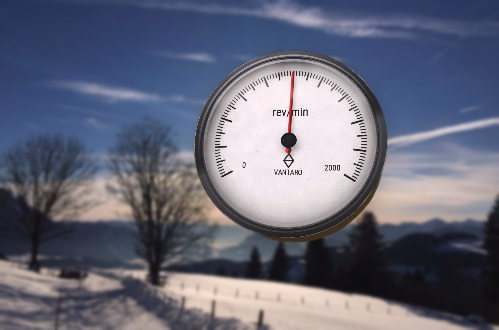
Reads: 1000rpm
